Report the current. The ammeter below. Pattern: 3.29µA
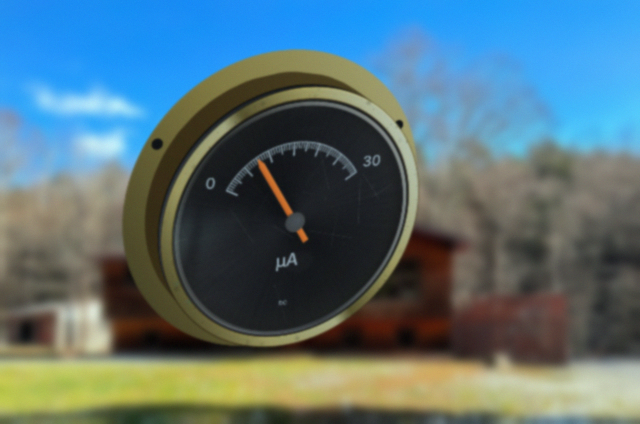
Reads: 7.5µA
